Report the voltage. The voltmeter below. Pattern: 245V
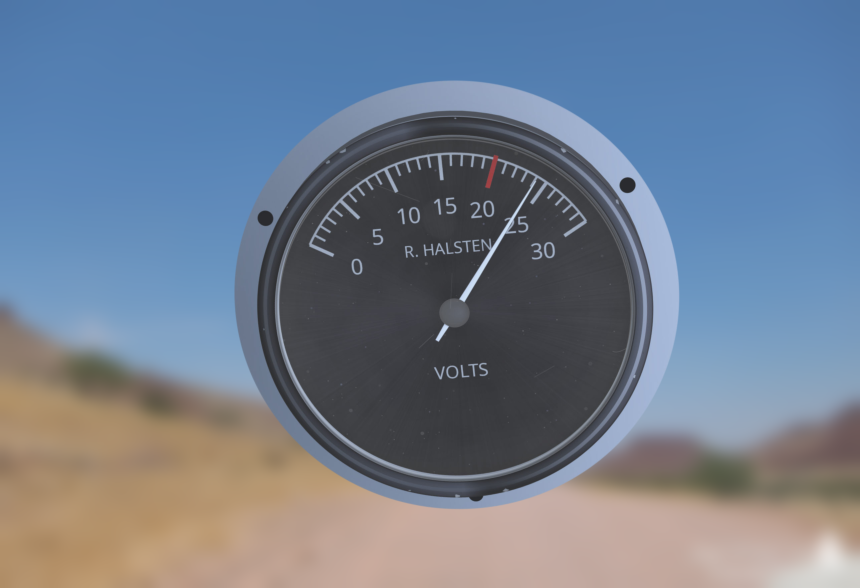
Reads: 24V
